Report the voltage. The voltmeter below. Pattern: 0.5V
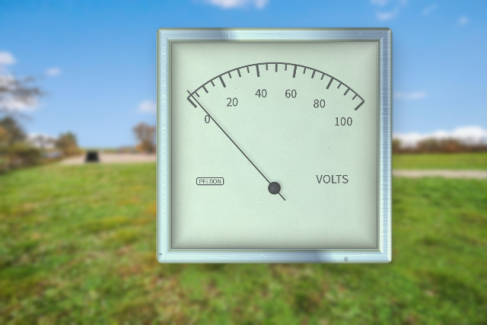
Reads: 2.5V
